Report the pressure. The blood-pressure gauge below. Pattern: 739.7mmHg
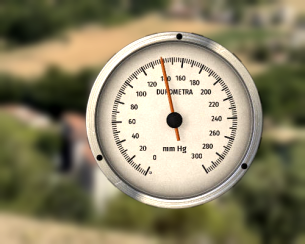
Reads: 140mmHg
